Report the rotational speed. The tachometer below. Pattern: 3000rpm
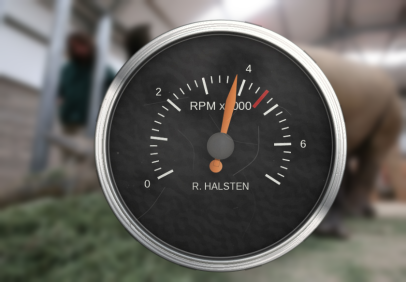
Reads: 3800rpm
